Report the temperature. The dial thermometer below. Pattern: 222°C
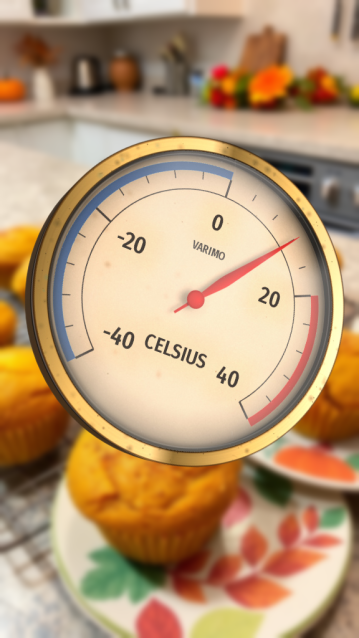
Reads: 12°C
